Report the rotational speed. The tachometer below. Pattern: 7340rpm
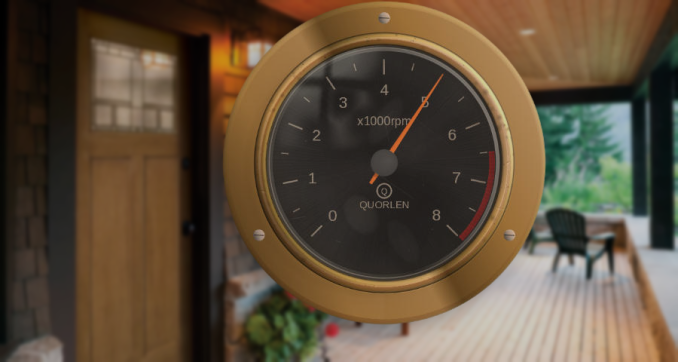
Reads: 5000rpm
